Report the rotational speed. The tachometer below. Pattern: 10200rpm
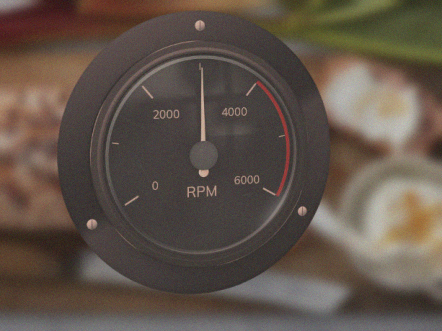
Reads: 3000rpm
